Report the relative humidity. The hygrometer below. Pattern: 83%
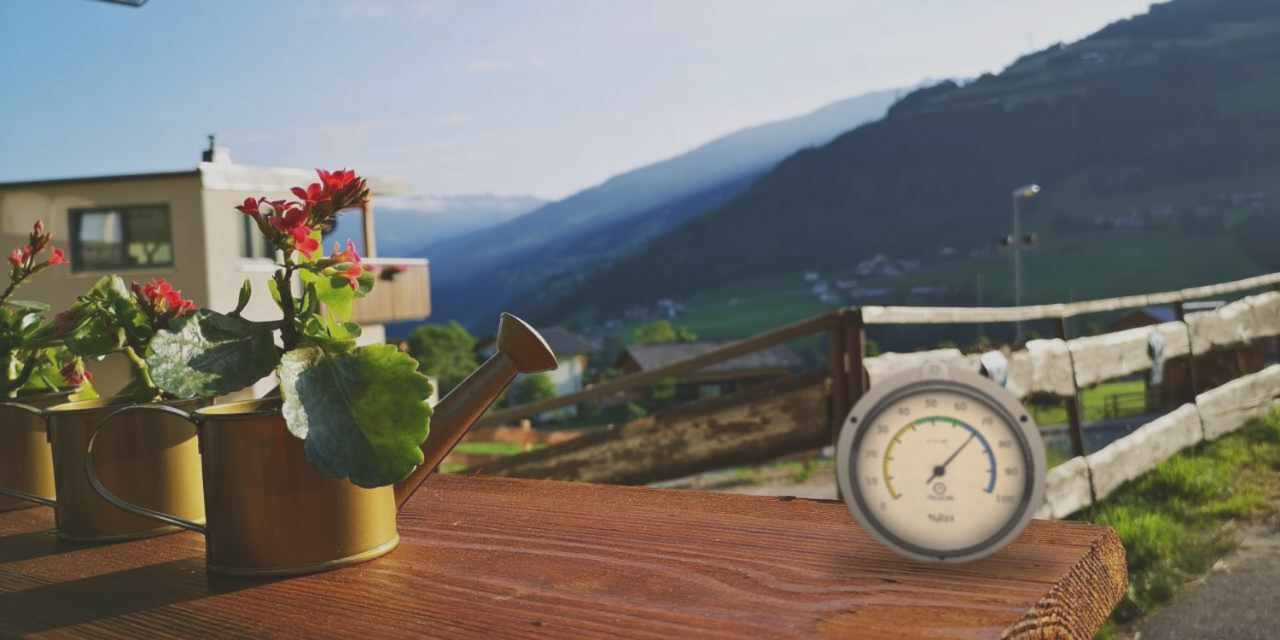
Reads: 70%
